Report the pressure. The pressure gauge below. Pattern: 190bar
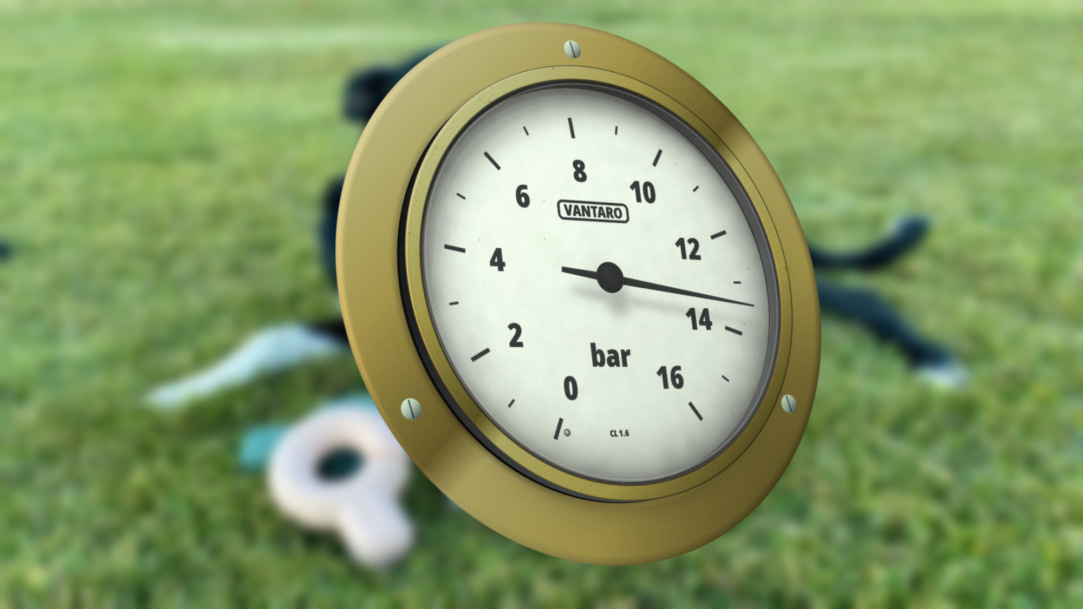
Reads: 13.5bar
